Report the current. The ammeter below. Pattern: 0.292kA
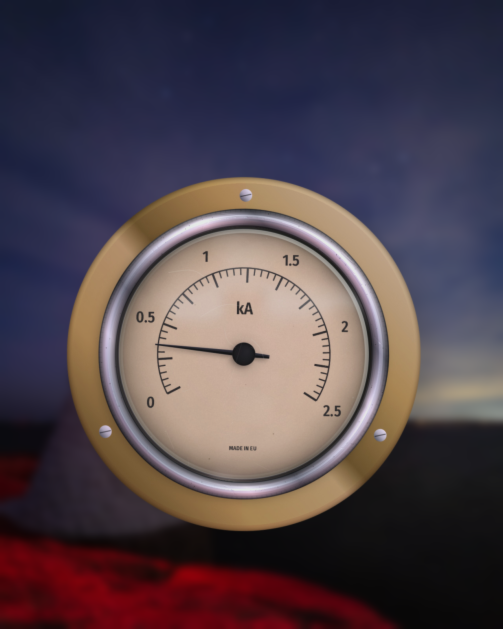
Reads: 0.35kA
